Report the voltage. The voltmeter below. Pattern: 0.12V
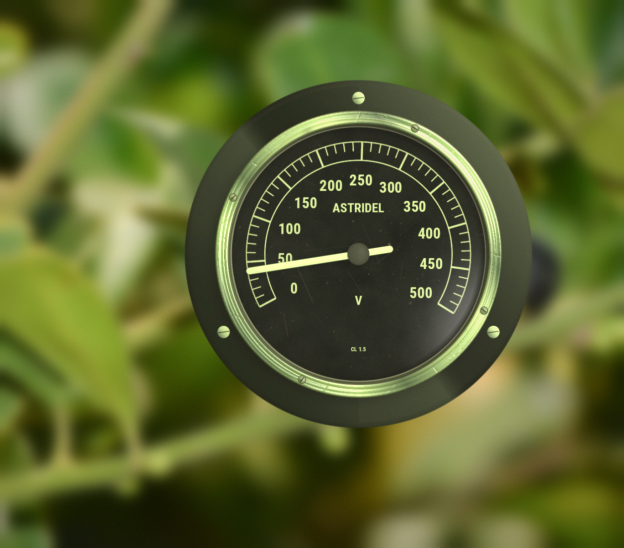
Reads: 40V
